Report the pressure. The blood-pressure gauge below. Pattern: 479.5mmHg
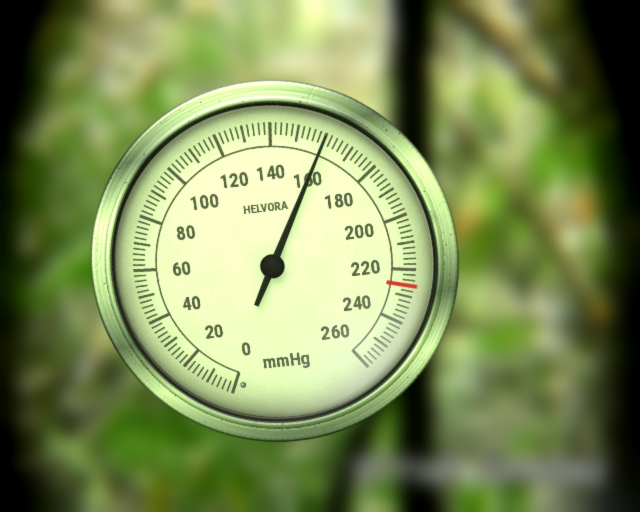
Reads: 160mmHg
